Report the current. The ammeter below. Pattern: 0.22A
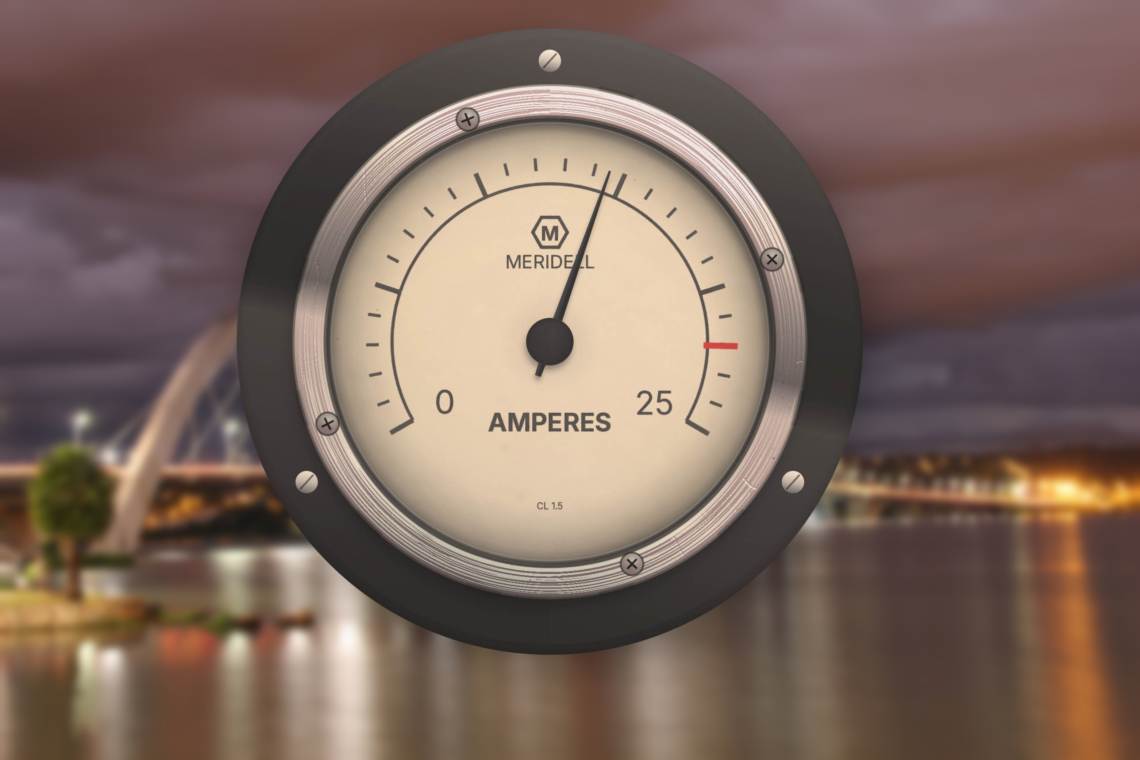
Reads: 14.5A
